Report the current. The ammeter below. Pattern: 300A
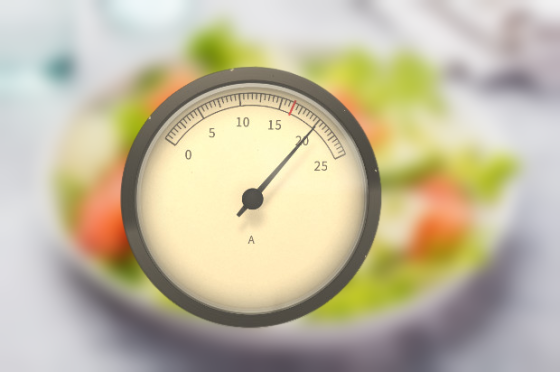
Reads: 20A
